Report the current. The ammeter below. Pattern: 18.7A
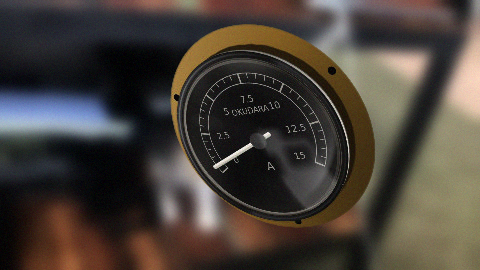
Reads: 0.5A
